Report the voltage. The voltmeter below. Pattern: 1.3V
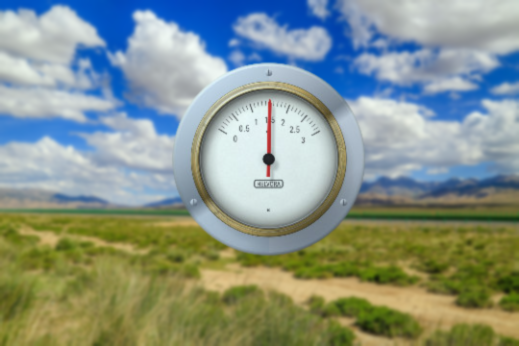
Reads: 1.5V
